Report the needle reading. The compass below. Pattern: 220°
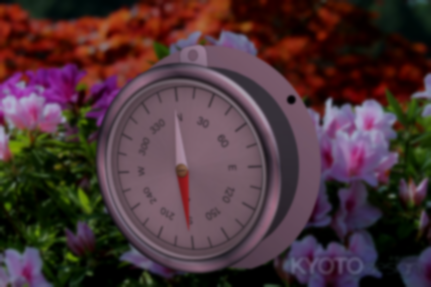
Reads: 180°
